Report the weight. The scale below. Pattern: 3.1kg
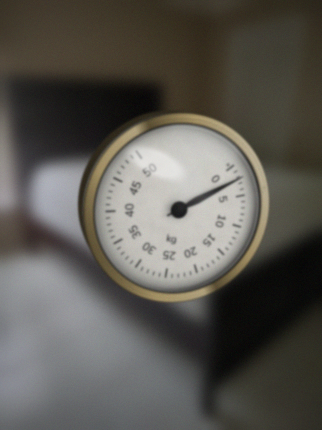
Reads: 2kg
